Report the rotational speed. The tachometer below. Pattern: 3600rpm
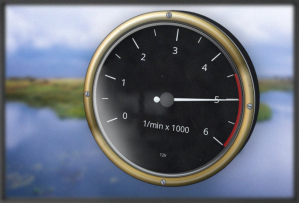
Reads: 5000rpm
